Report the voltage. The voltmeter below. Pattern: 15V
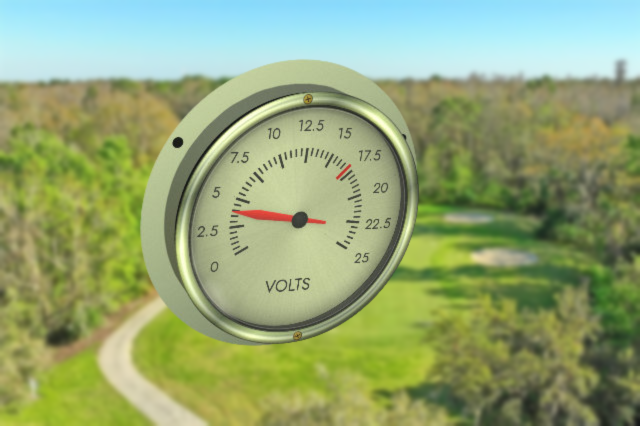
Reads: 4V
